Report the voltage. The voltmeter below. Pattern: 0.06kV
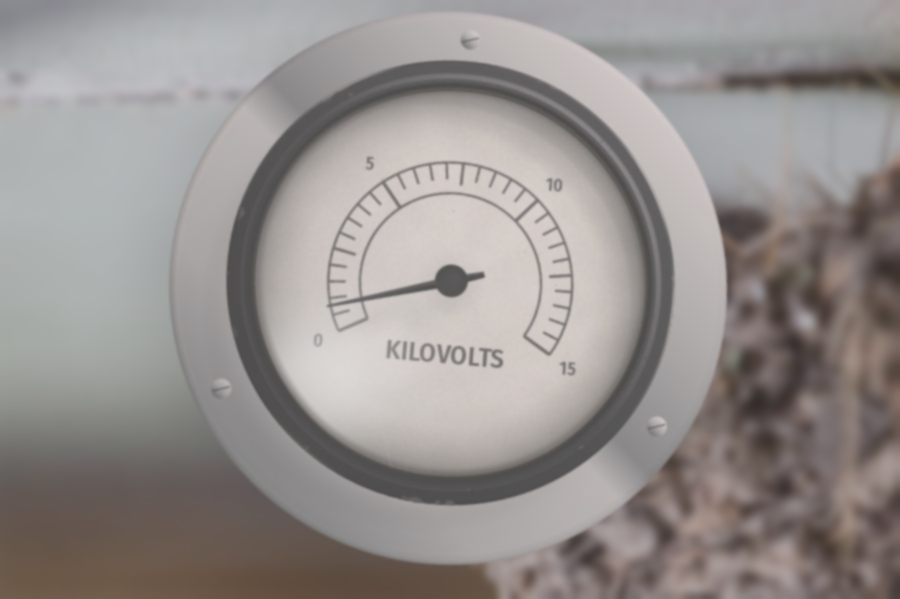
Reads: 0.75kV
